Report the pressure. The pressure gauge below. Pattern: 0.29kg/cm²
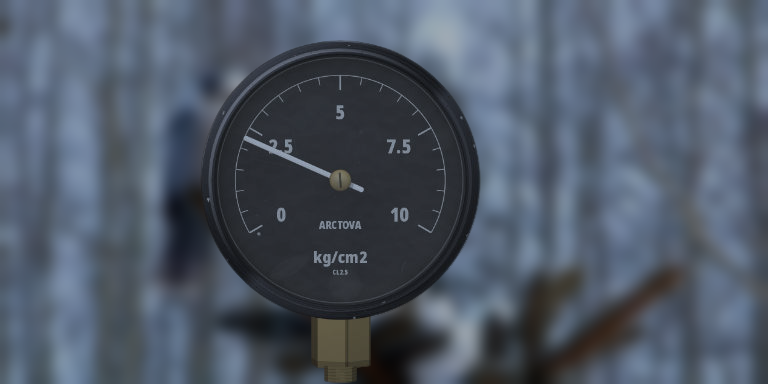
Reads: 2.25kg/cm²
